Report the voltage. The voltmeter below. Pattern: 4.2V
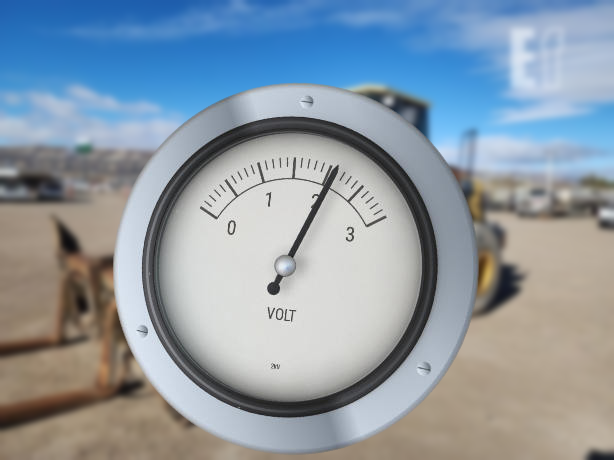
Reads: 2.1V
